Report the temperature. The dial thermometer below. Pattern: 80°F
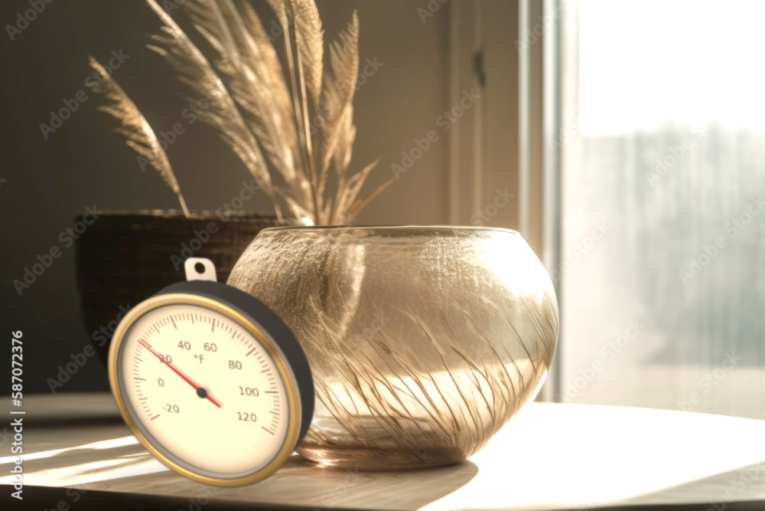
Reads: 20°F
